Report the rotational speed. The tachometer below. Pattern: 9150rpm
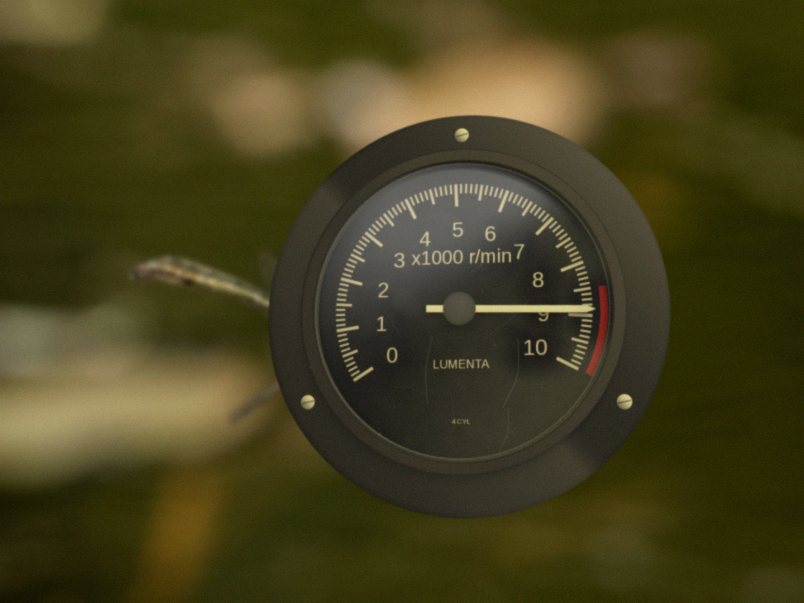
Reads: 8900rpm
